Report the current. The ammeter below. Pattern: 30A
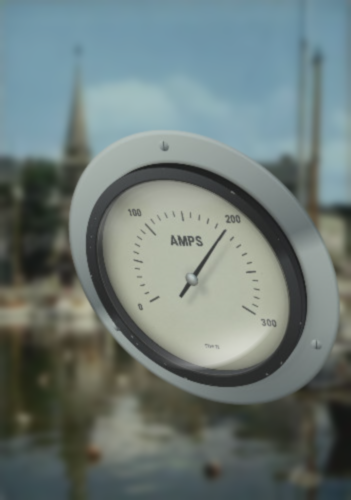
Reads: 200A
